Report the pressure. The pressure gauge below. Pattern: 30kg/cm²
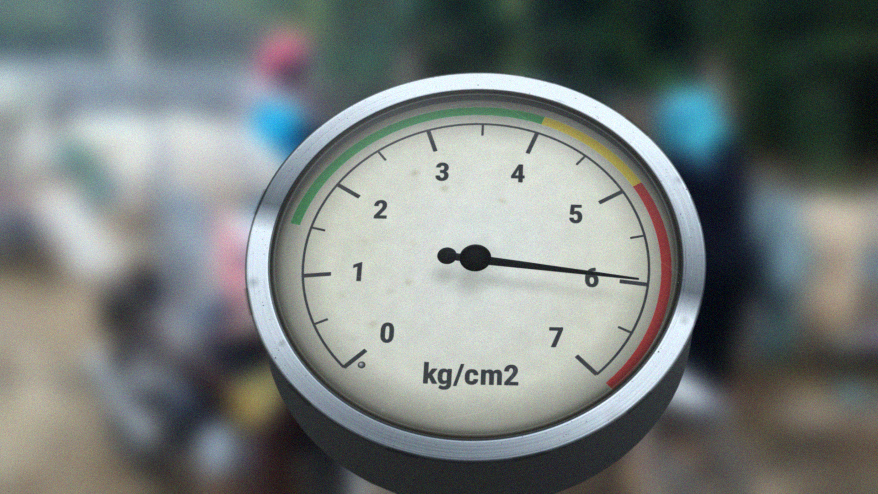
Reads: 6kg/cm²
